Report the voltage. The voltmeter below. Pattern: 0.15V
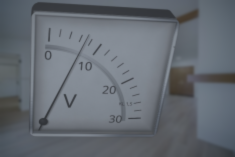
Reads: 7V
